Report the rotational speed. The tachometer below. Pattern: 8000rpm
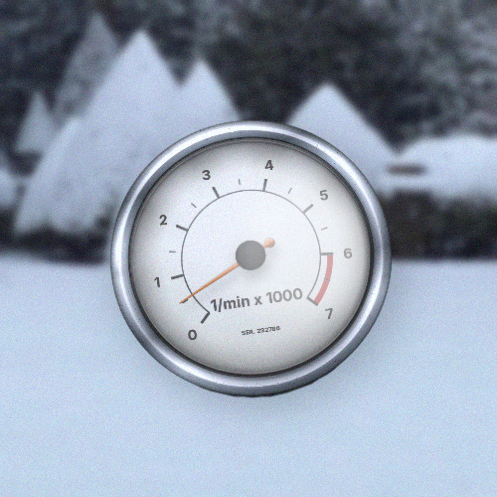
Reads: 500rpm
